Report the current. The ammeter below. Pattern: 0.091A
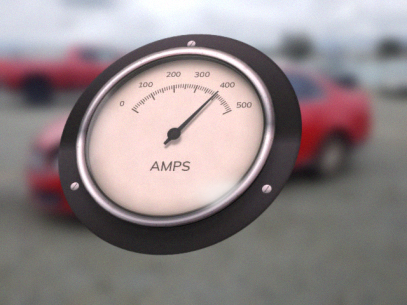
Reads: 400A
